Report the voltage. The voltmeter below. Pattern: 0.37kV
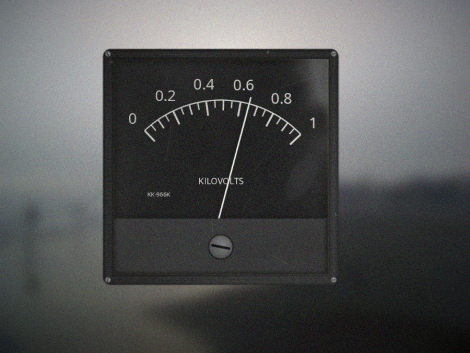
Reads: 0.65kV
